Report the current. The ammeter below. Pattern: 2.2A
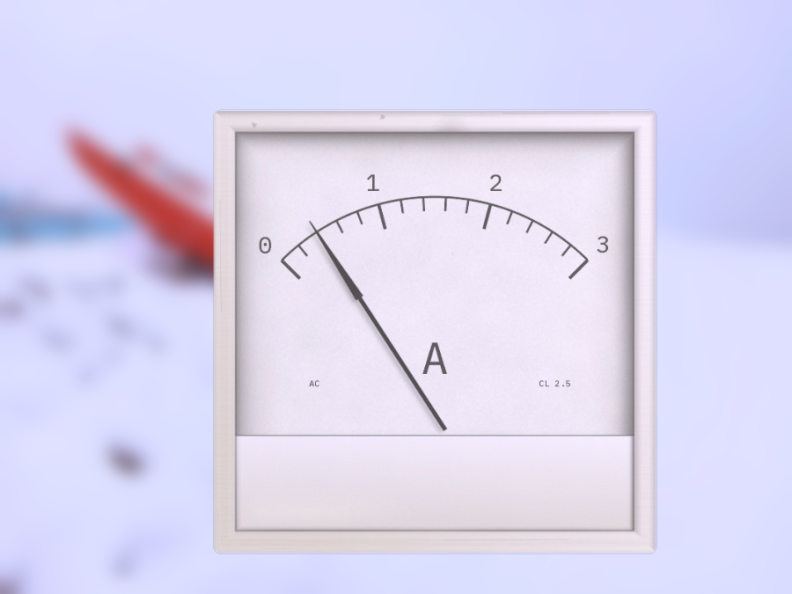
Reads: 0.4A
